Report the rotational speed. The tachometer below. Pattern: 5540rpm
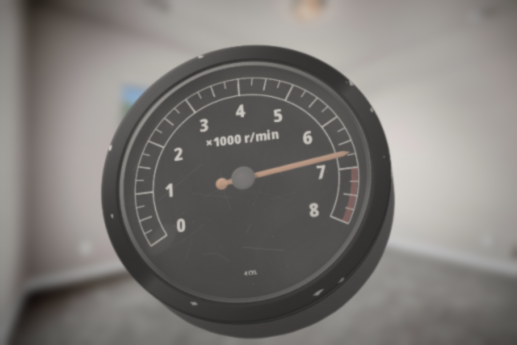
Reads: 6750rpm
